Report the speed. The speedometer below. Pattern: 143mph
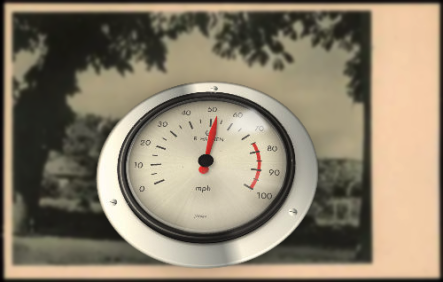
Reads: 52.5mph
